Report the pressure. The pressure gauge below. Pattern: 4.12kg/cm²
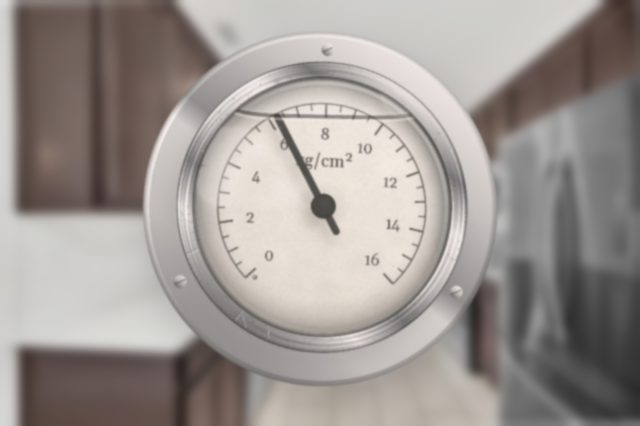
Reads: 6.25kg/cm²
